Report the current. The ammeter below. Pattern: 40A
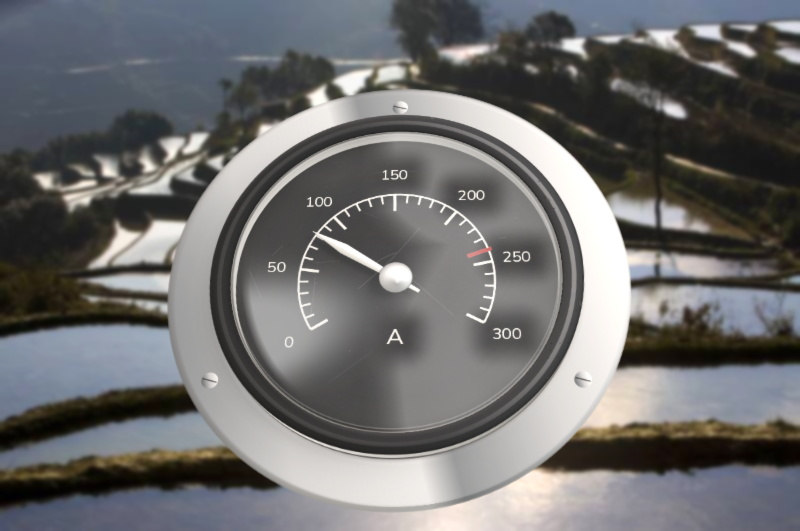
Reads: 80A
